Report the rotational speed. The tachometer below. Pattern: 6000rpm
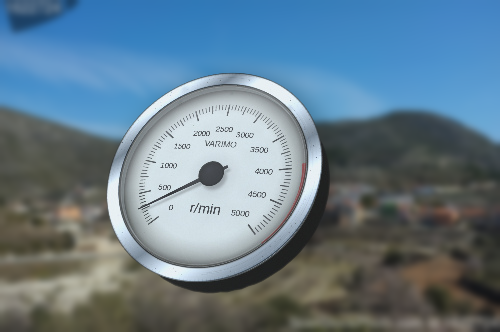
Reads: 250rpm
